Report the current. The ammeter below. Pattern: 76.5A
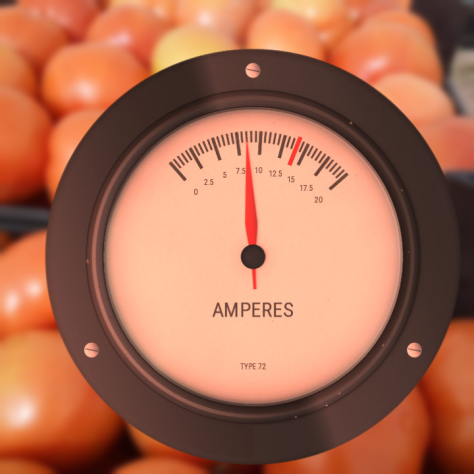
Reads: 8.5A
